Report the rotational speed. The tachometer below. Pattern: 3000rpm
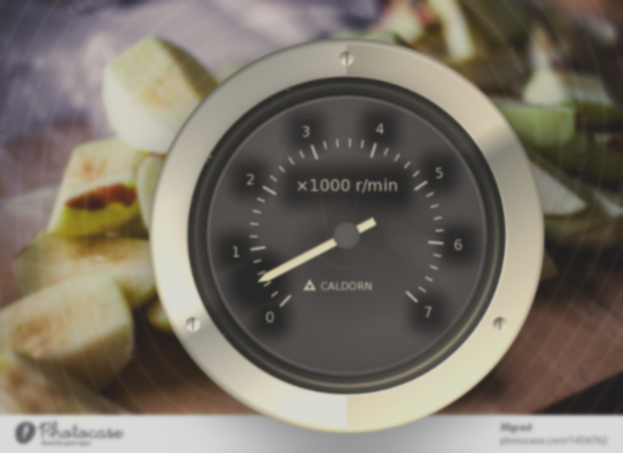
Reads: 500rpm
